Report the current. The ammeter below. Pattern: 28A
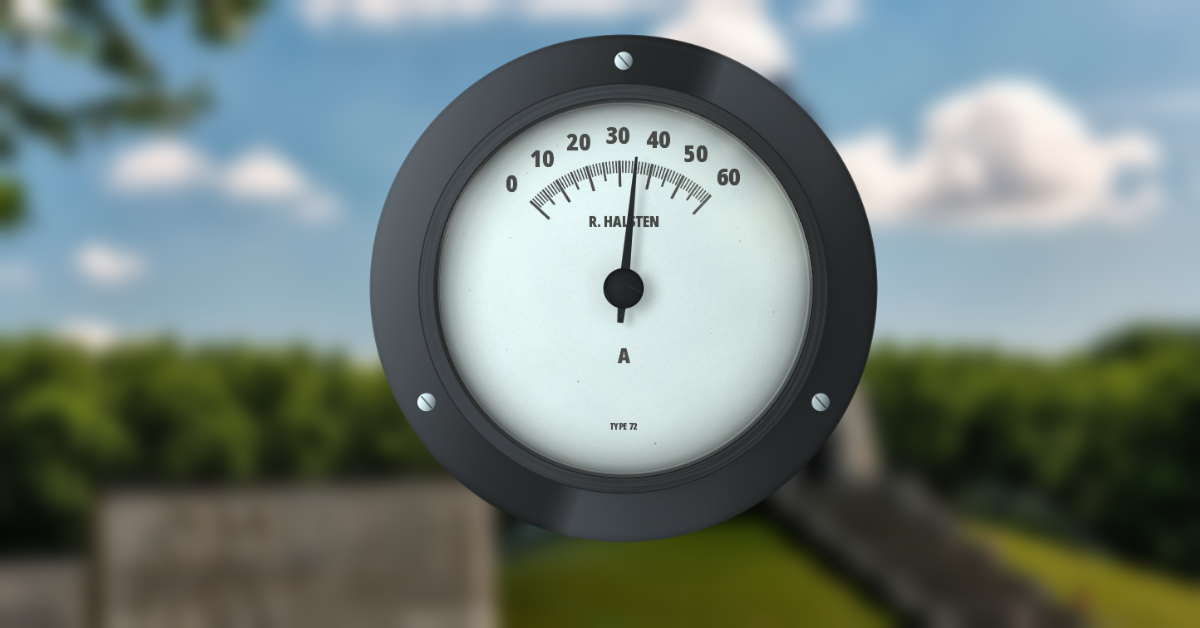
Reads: 35A
